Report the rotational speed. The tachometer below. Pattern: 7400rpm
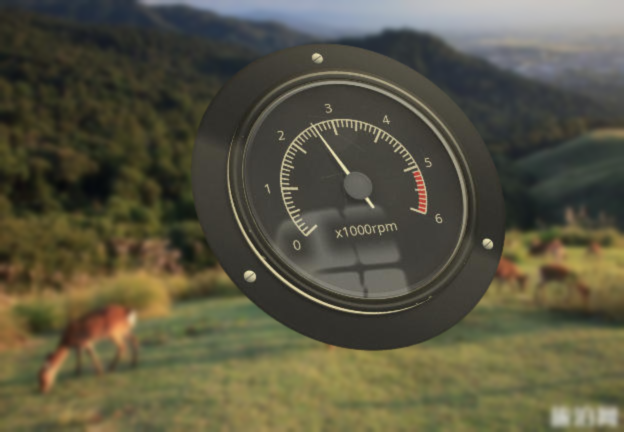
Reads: 2500rpm
